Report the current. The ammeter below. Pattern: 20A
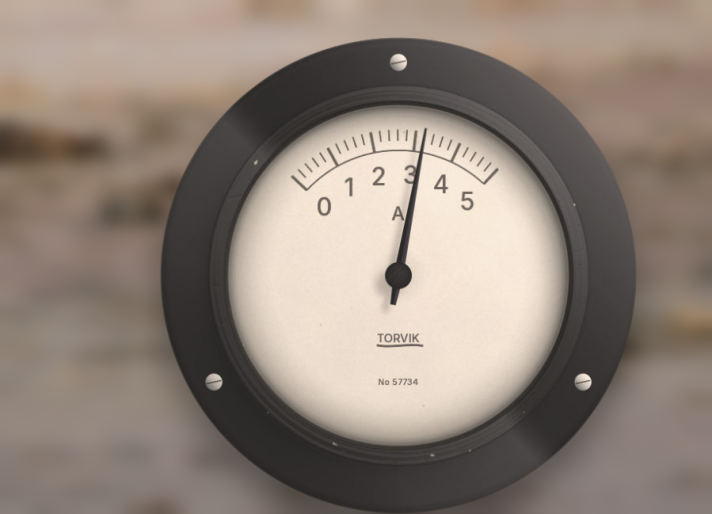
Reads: 3.2A
